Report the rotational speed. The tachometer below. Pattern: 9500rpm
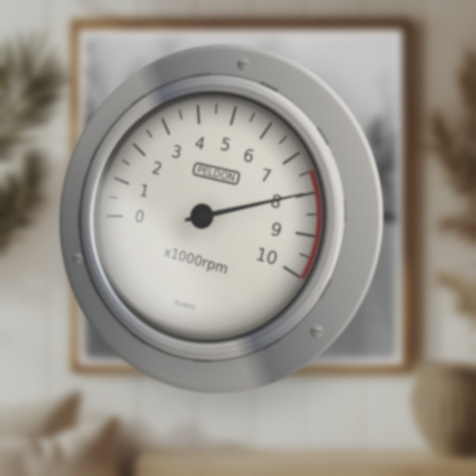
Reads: 8000rpm
